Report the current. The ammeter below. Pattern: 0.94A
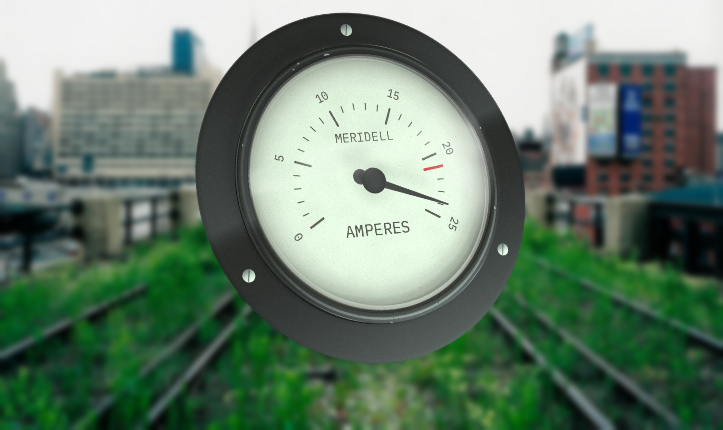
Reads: 24A
